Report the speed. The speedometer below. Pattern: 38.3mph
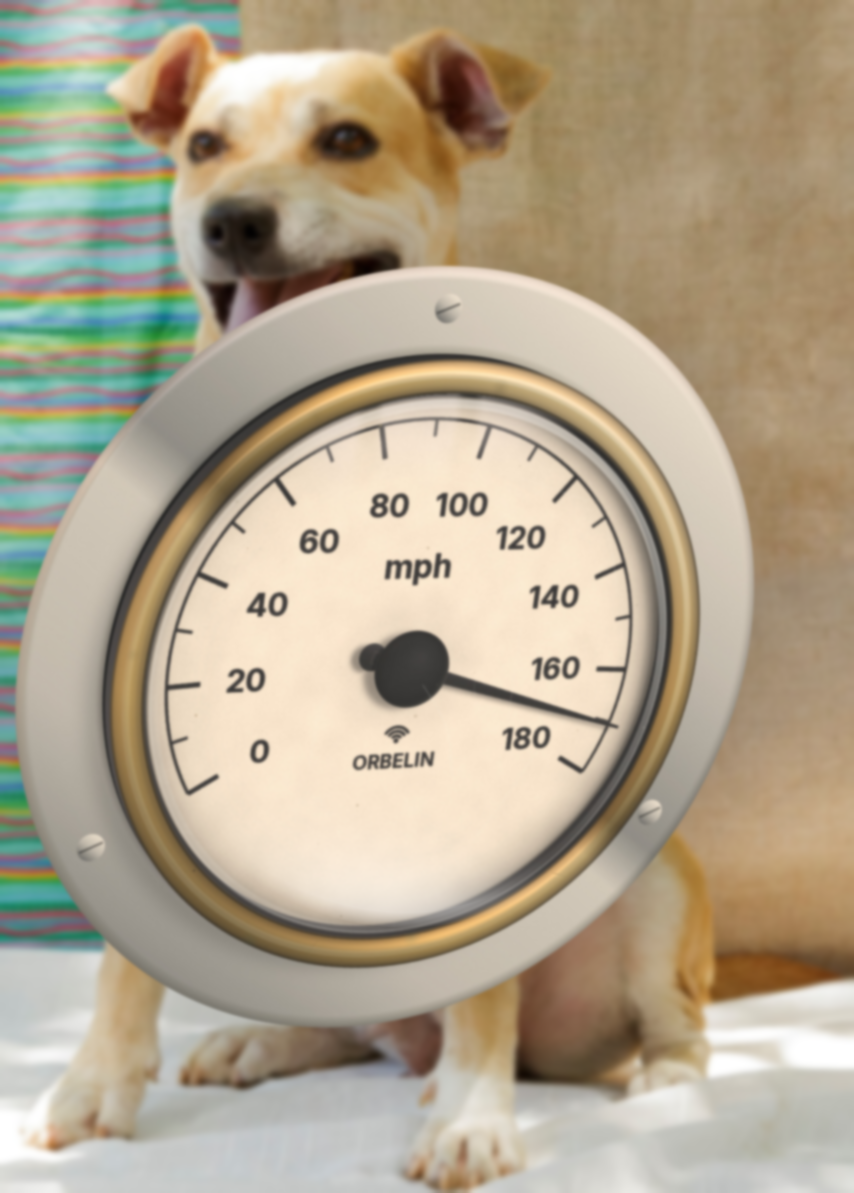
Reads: 170mph
